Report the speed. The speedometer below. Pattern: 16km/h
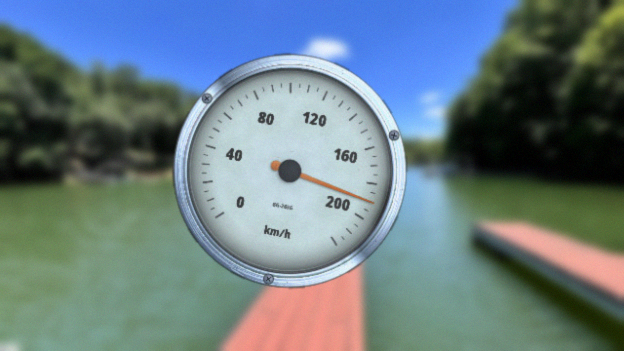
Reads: 190km/h
